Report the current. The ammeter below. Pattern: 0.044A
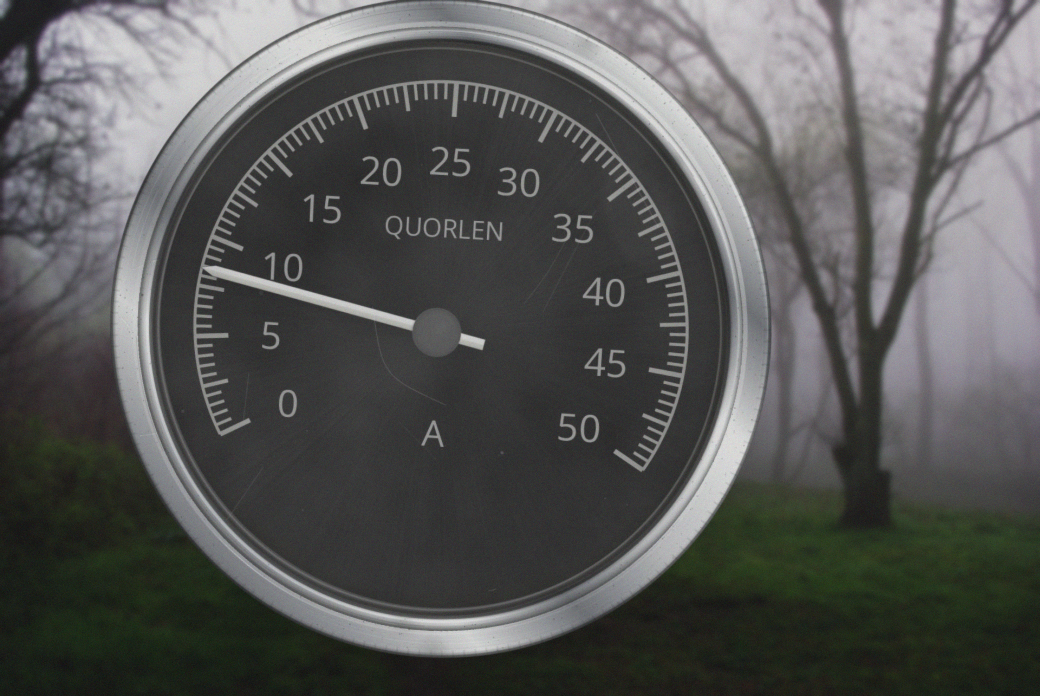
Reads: 8.5A
